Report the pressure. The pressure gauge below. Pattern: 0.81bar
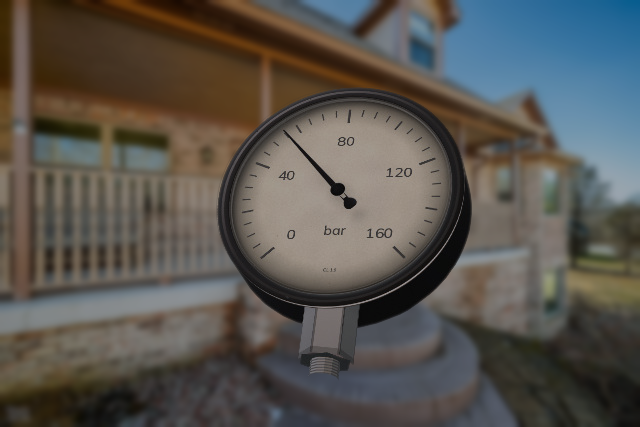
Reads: 55bar
